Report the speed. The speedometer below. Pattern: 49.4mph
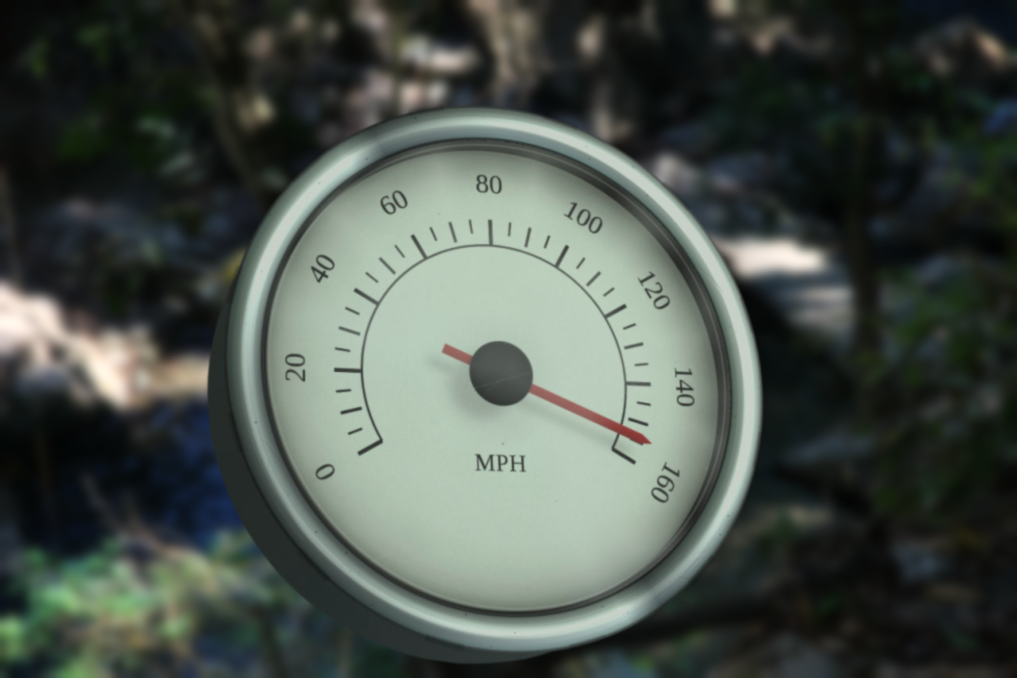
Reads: 155mph
